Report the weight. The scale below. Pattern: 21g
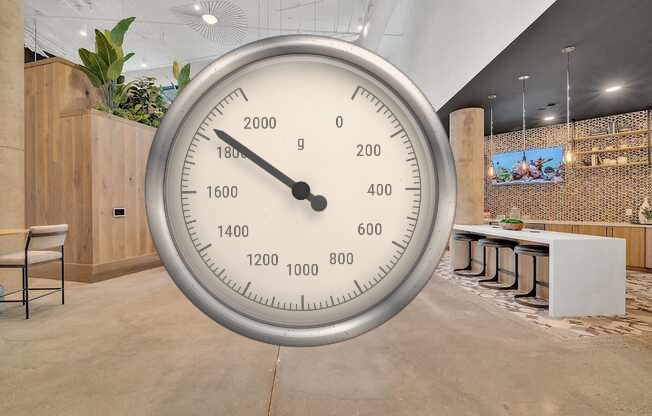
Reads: 1840g
